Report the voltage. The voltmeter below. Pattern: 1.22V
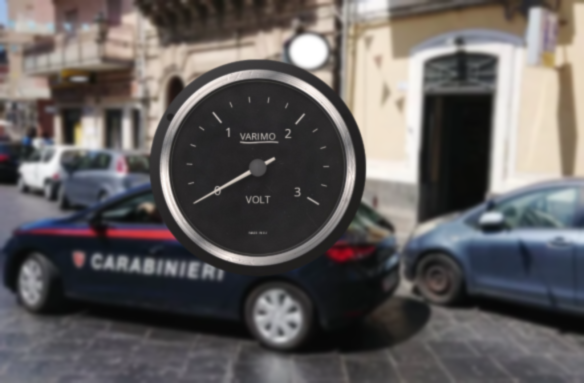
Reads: 0V
